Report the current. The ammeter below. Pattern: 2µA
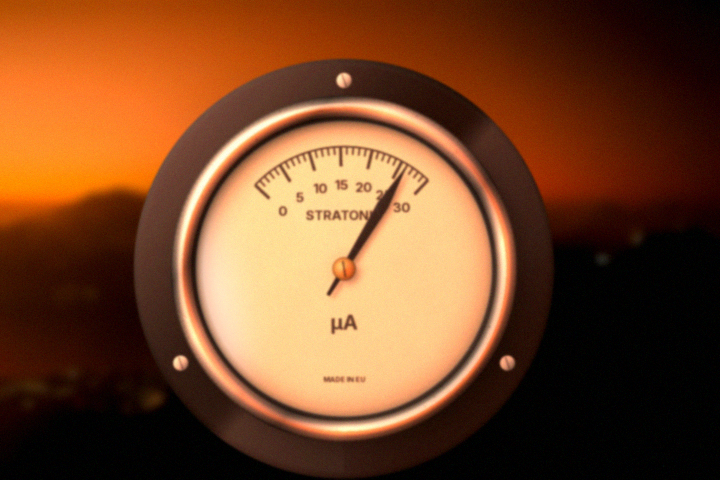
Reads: 26µA
